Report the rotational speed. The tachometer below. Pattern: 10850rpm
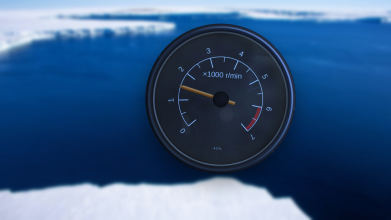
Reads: 1500rpm
